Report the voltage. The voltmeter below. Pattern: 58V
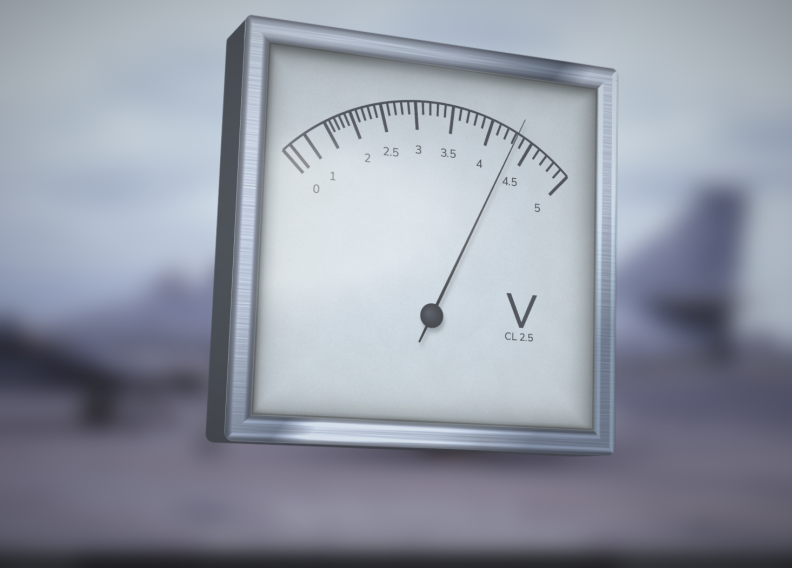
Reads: 4.3V
